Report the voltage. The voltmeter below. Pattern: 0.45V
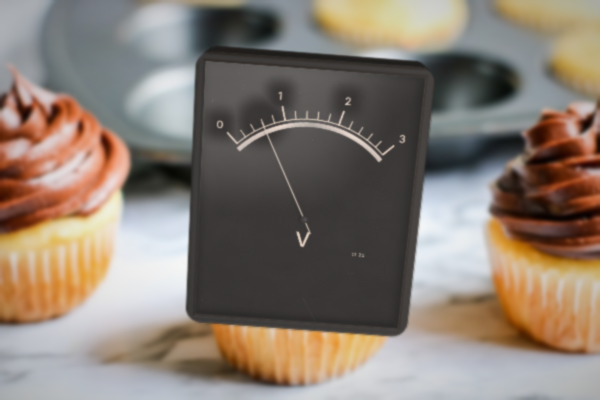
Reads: 0.6V
